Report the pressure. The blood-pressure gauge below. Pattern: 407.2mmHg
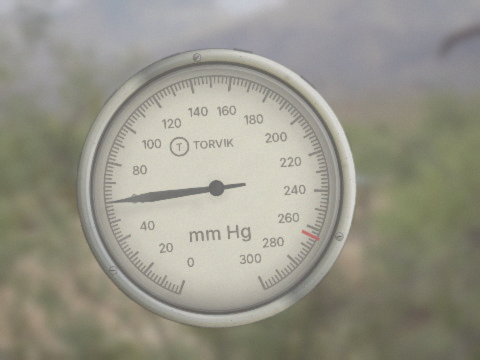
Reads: 60mmHg
